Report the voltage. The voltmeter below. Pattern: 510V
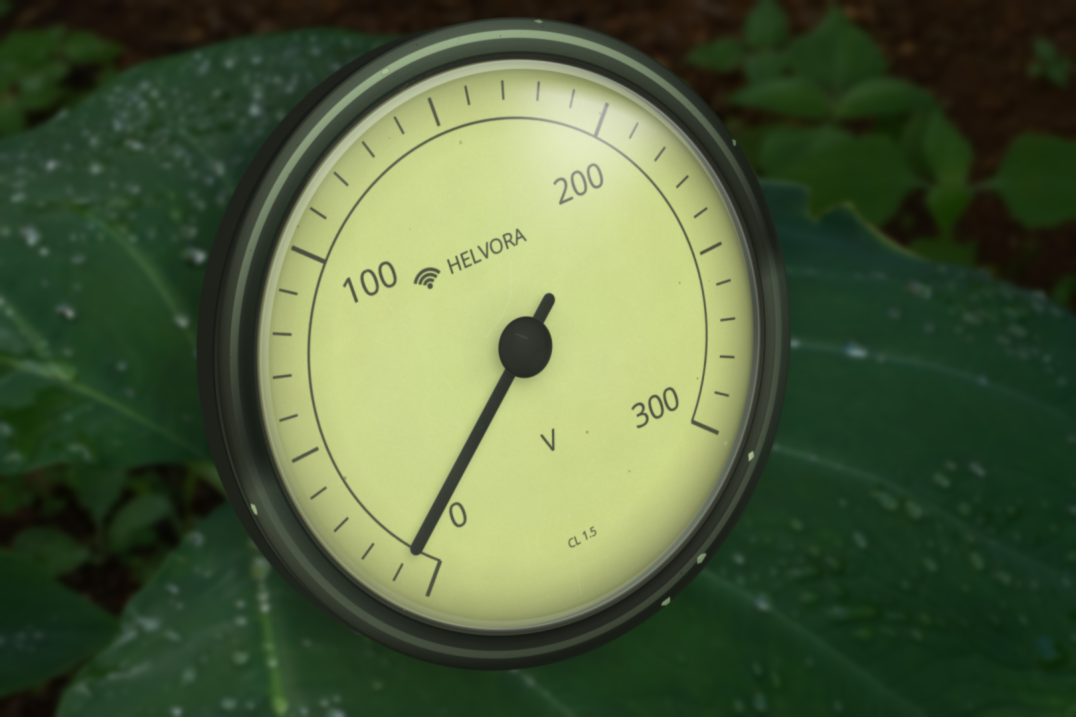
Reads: 10V
